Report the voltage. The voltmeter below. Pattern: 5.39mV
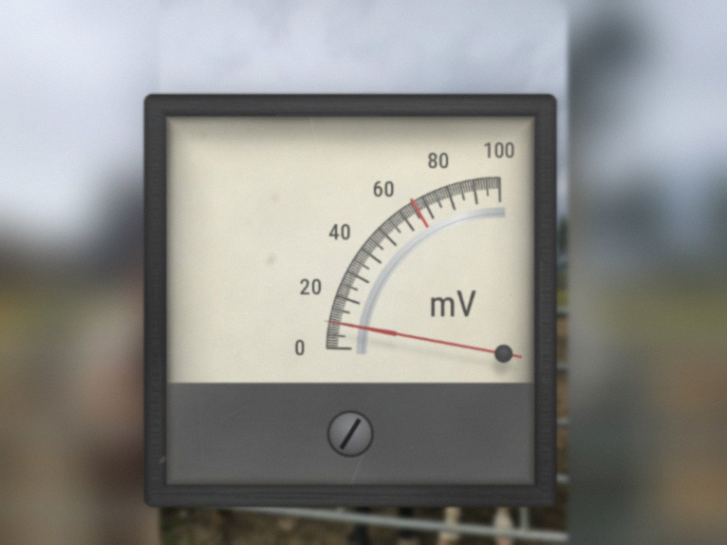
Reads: 10mV
